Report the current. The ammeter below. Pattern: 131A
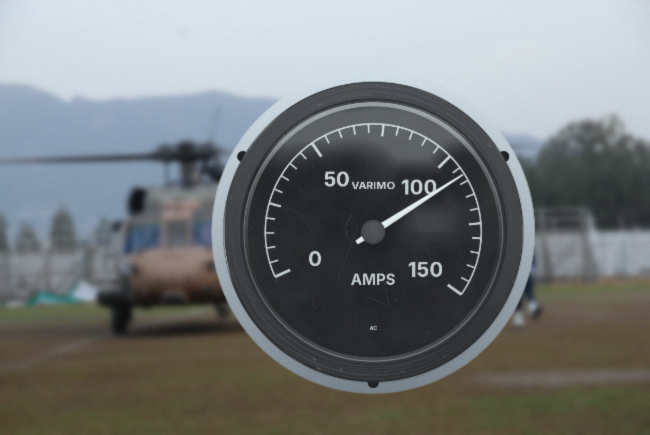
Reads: 107.5A
